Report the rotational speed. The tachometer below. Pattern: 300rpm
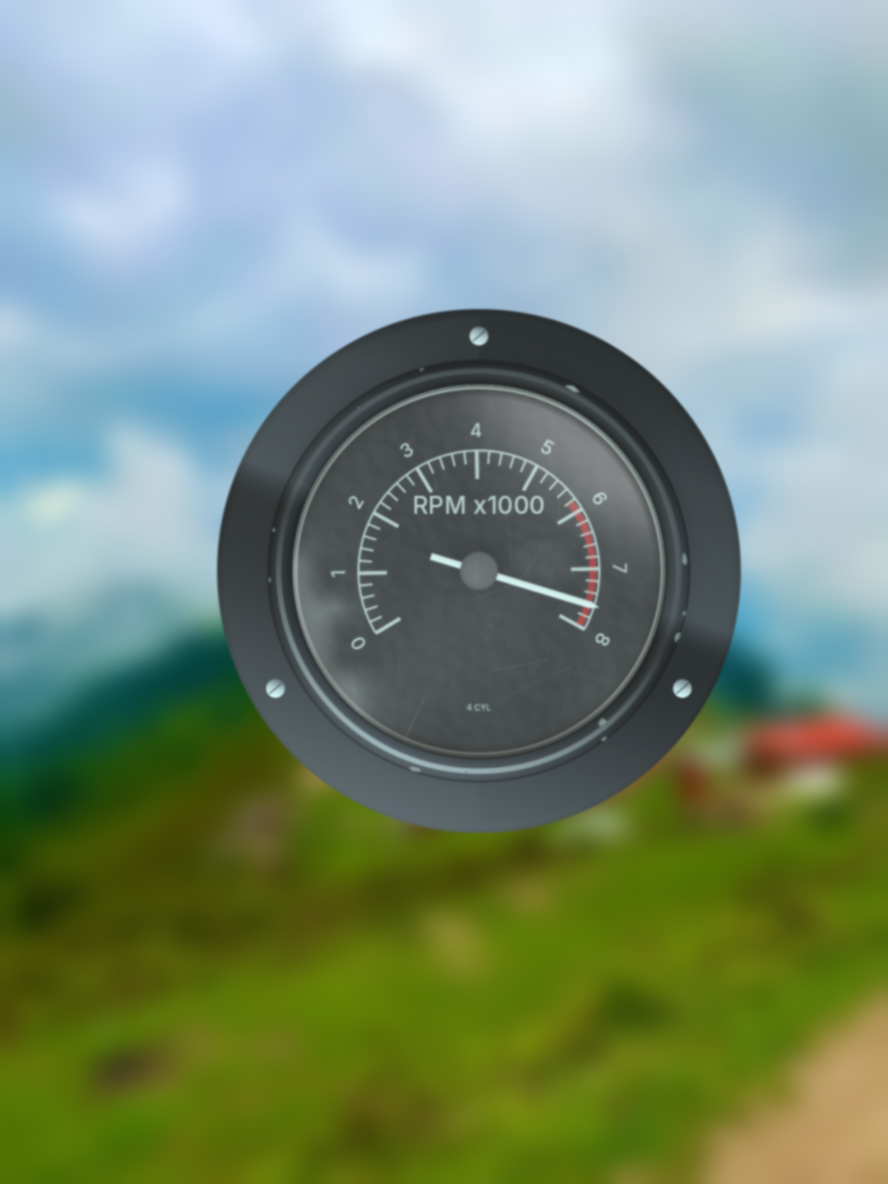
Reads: 7600rpm
